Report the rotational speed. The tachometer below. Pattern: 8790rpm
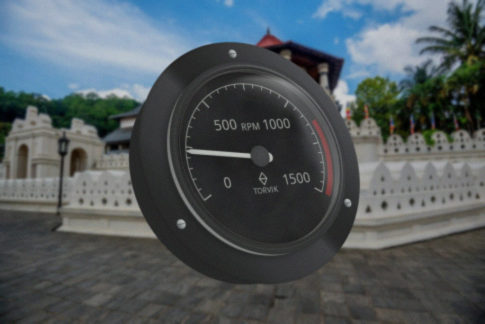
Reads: 225rpm
